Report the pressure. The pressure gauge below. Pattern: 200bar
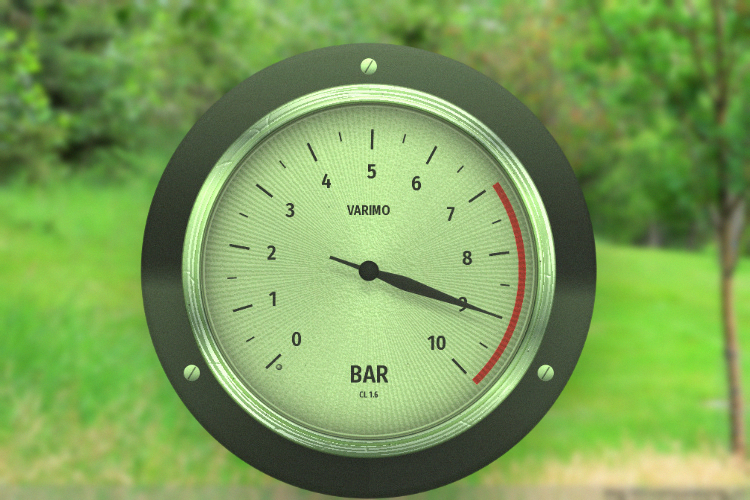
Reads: 9bar
